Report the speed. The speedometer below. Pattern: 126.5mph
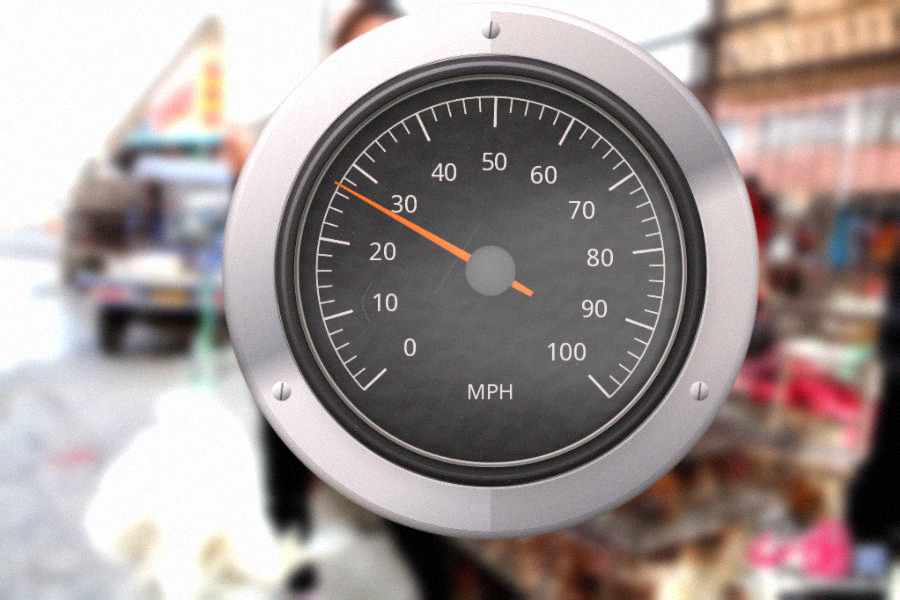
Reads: 27mph
